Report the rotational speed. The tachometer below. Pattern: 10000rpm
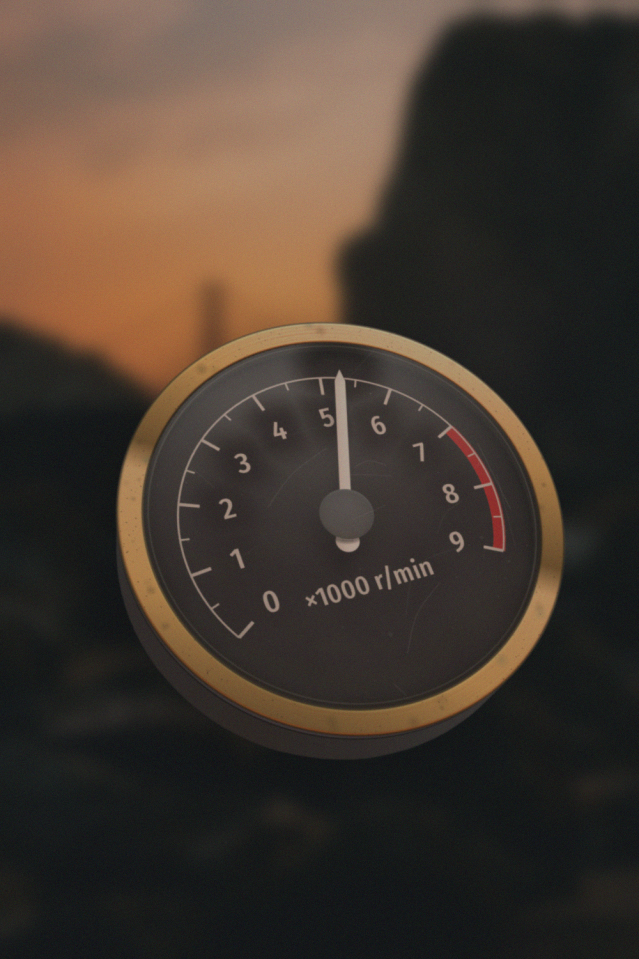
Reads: 5250rpm
